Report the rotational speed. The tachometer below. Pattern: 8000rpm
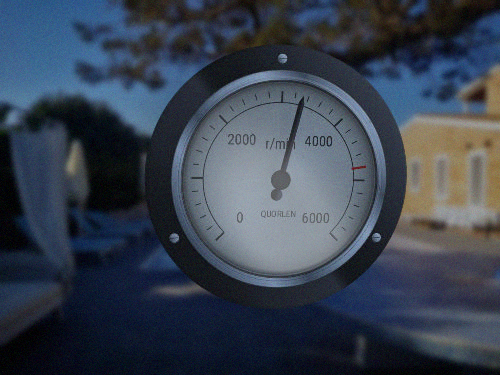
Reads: 3300rpm
